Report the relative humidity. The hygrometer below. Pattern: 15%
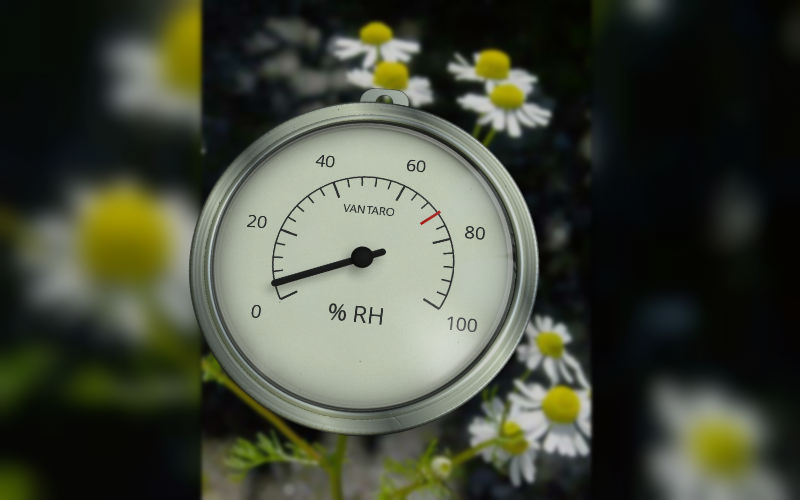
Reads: 4%
